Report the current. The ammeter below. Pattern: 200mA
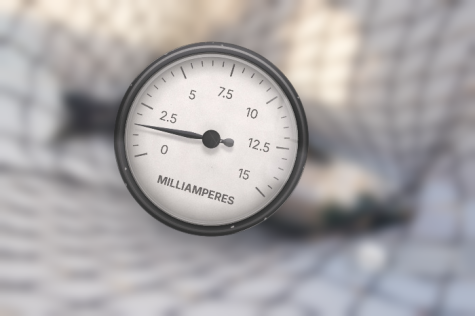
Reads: 1.5mA
